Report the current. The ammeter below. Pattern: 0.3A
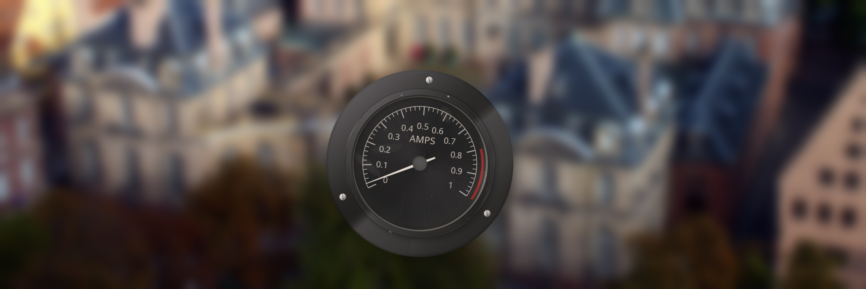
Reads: 0.02A
